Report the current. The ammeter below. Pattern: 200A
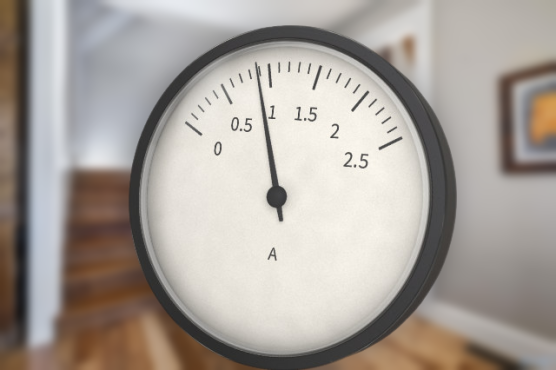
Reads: 0.9A
